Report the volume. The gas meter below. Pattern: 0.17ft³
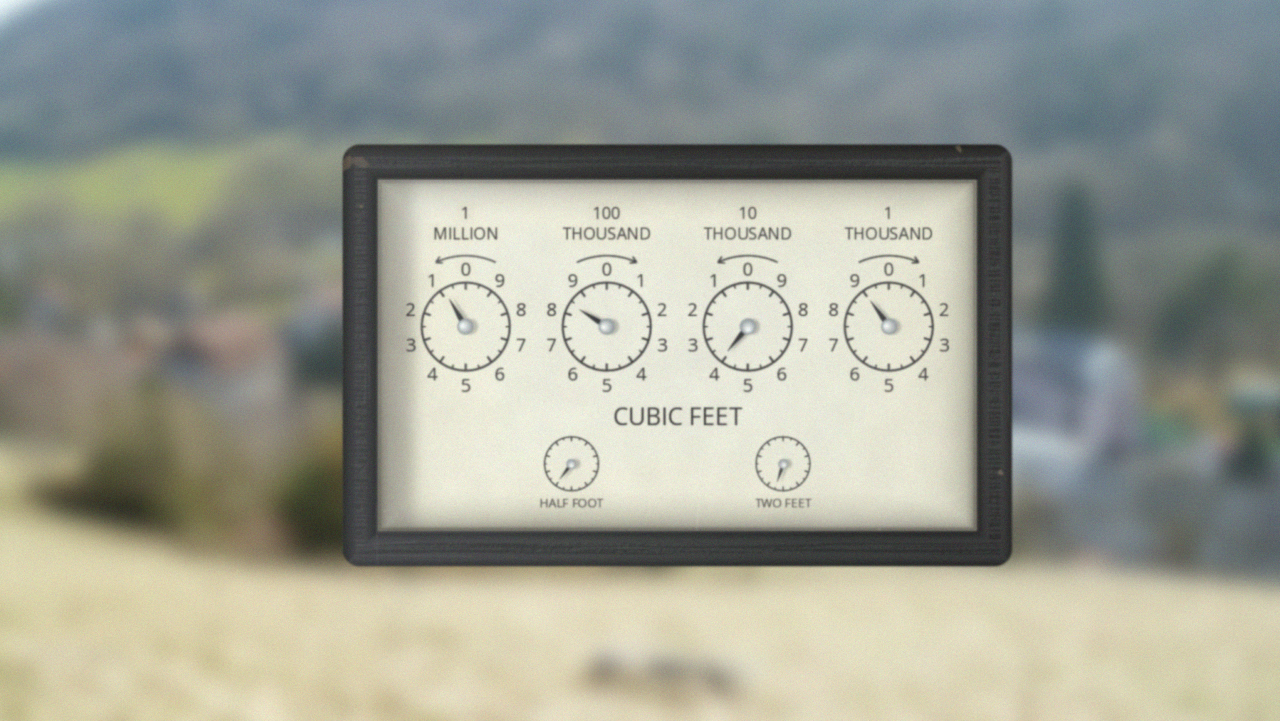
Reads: 83900ft³
